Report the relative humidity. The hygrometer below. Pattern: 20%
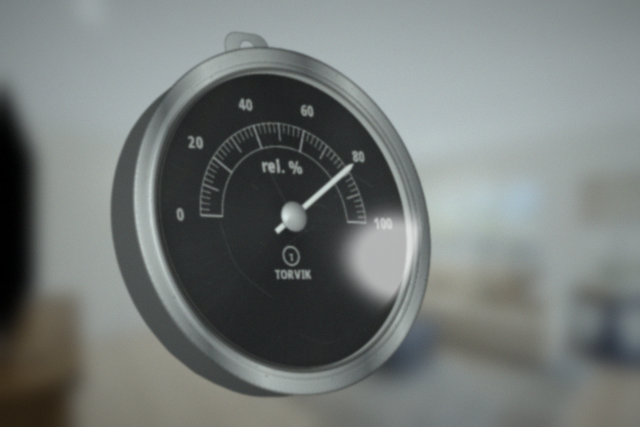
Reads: 80%
